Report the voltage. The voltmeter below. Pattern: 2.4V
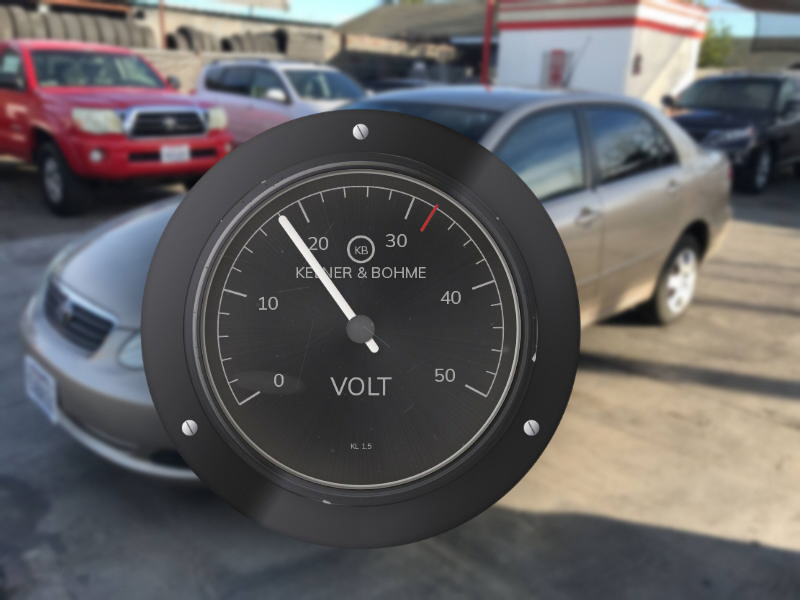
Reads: 18V
